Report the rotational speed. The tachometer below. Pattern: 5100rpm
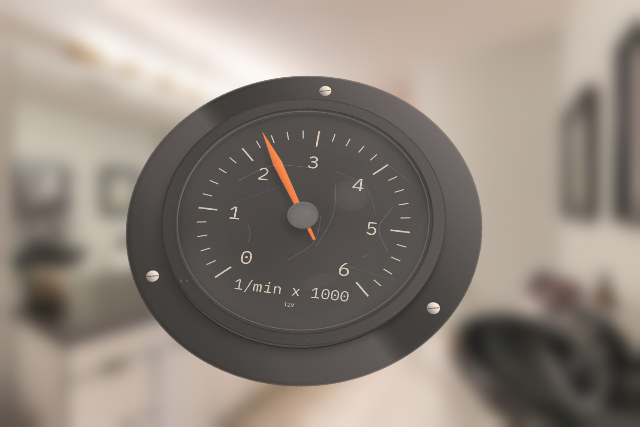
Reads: 2300rpm
